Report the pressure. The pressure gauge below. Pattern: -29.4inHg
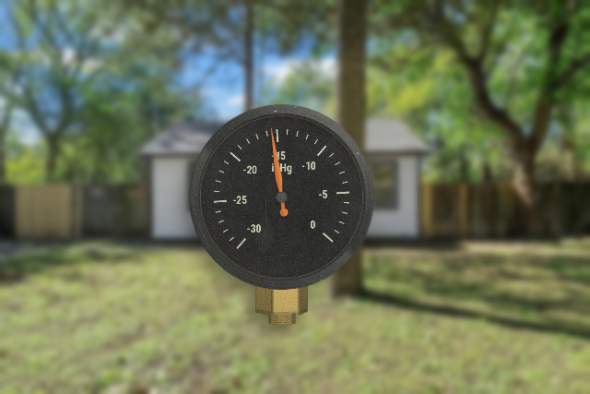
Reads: -15.5inHg
